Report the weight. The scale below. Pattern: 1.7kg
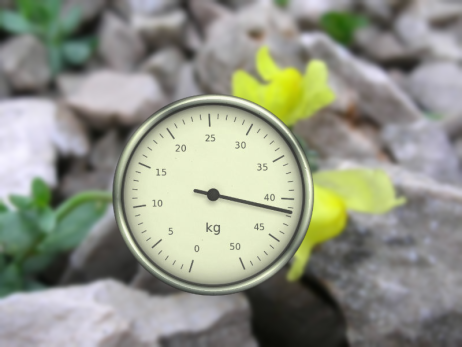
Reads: 41.5kg
